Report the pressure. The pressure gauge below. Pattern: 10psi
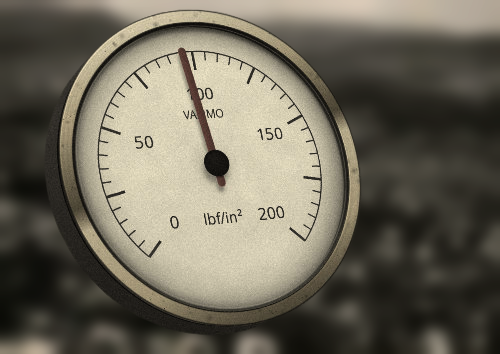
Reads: 95psi
